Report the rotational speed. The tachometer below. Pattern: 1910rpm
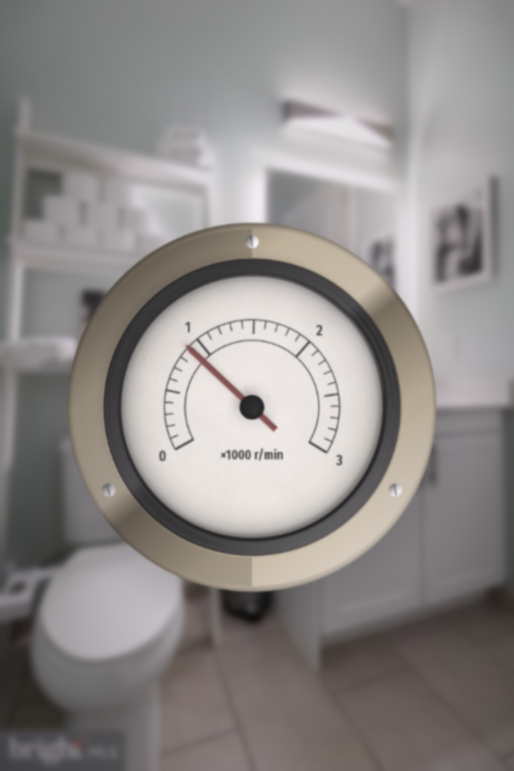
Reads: 900rpm
